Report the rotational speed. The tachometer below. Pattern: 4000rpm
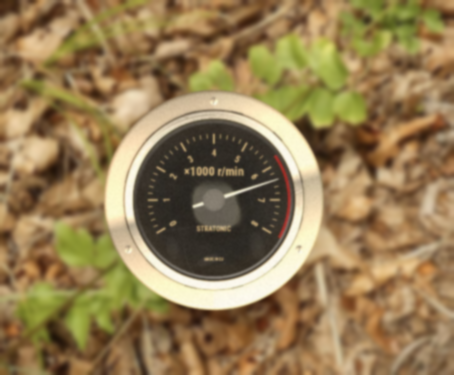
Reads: 6400rpm
